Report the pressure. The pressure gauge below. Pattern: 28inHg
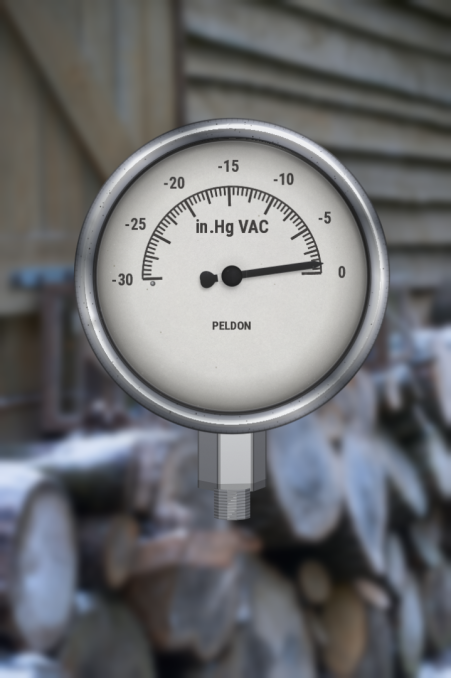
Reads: -1inHg
